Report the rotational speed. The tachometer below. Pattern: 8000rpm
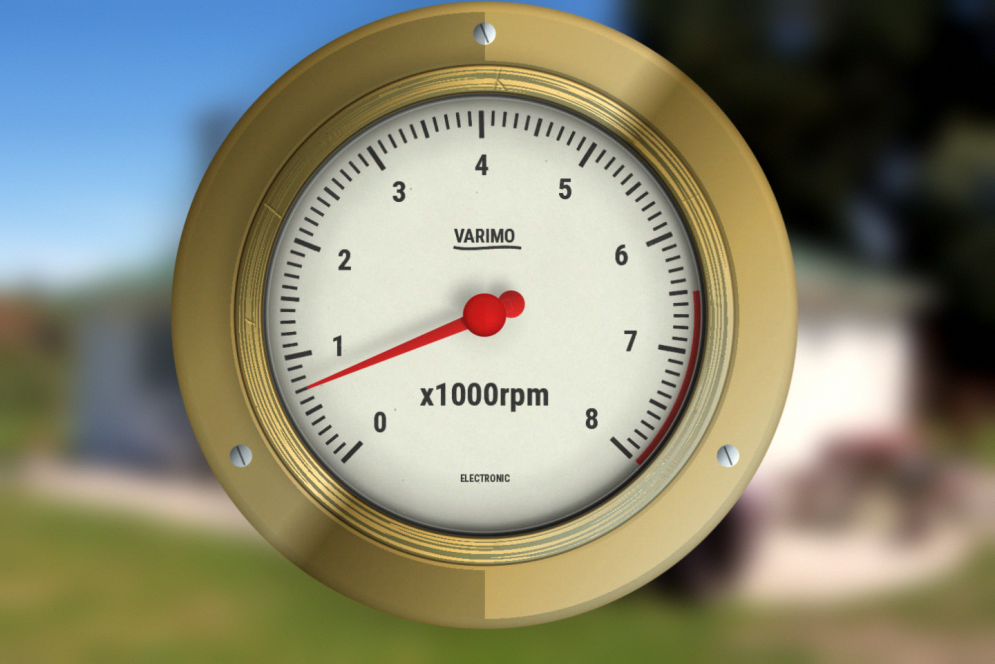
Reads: 700rpm
